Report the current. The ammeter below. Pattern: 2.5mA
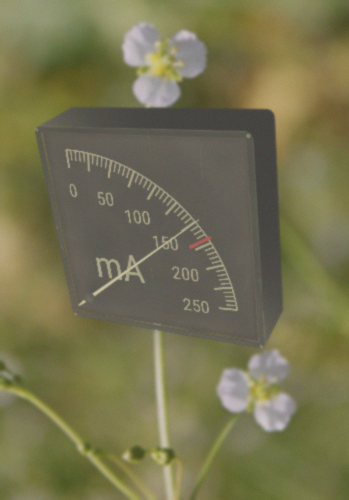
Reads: 150mA
